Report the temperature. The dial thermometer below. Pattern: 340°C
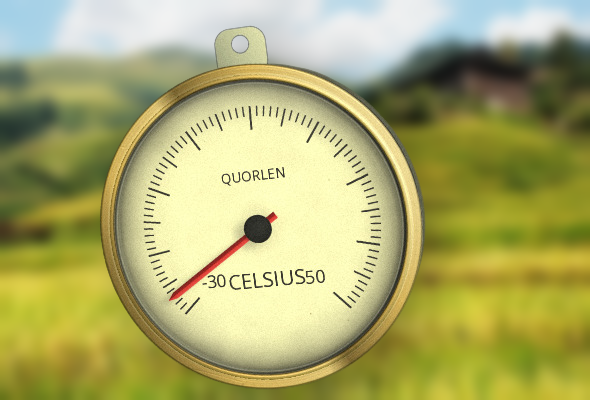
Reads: -27°C
